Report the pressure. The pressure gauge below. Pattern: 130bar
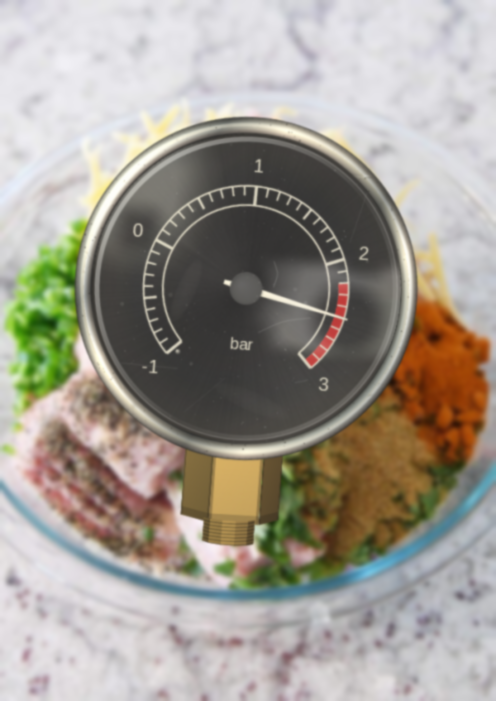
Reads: 2.5bar
